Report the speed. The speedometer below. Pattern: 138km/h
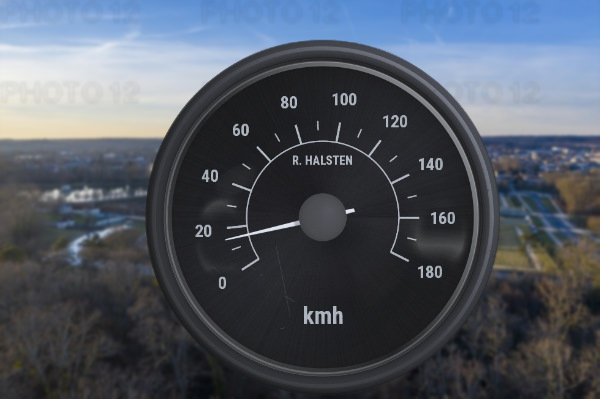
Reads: 15km/h
